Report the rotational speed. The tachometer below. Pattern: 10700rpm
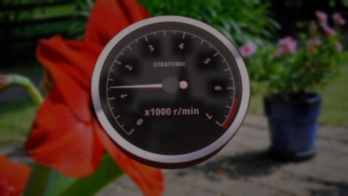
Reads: 1250rpm
